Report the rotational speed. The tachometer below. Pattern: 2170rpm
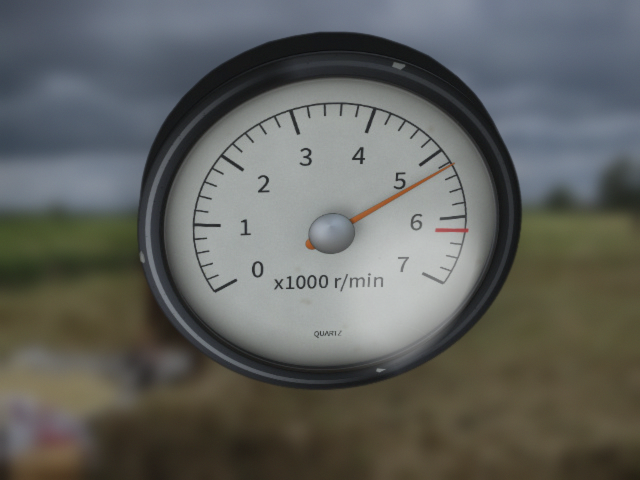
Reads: 5200rpm
